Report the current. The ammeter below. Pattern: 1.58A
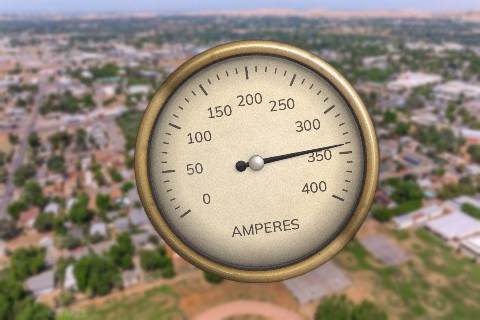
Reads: 340A
